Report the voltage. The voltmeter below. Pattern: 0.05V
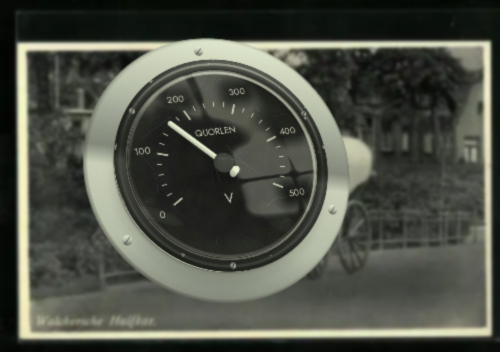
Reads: 160V
